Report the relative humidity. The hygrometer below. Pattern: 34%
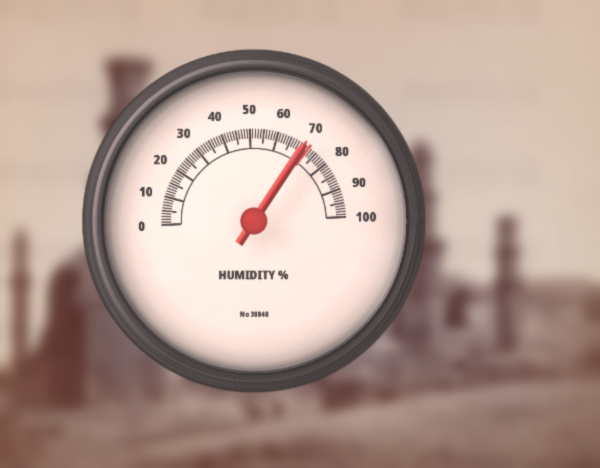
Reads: 70%
